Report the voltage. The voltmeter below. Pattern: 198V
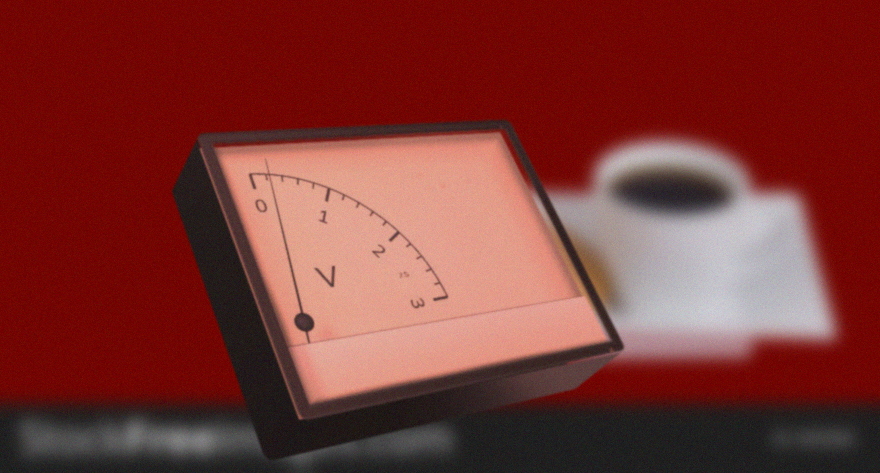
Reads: 0.2V
